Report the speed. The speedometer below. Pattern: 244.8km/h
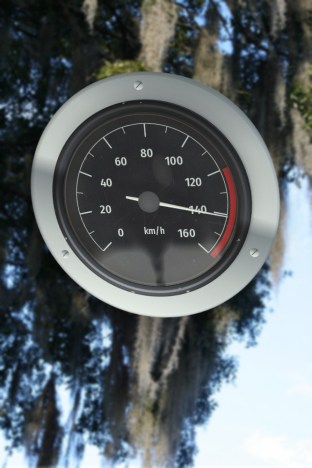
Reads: 140km/h
